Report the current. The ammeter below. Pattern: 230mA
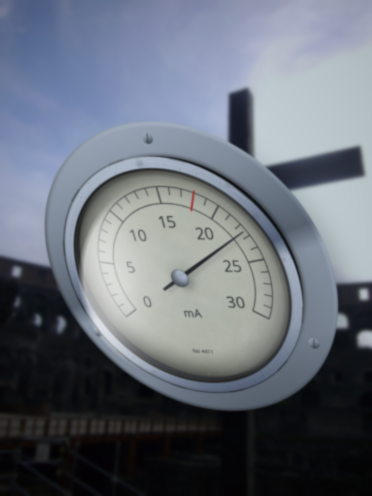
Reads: 22.5mA
